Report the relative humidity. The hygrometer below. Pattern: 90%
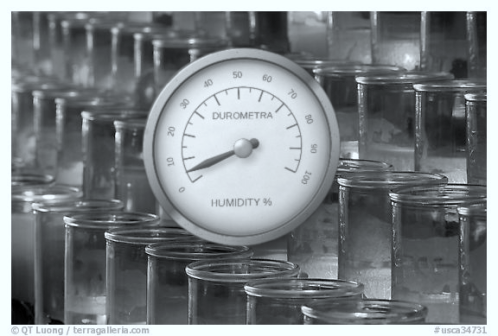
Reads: 5%
